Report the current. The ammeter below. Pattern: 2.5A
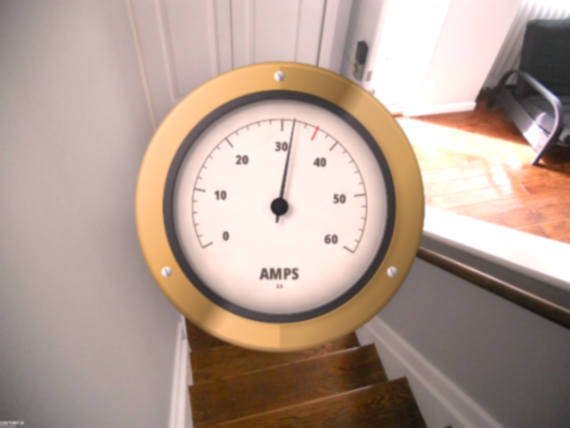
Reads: 32A
